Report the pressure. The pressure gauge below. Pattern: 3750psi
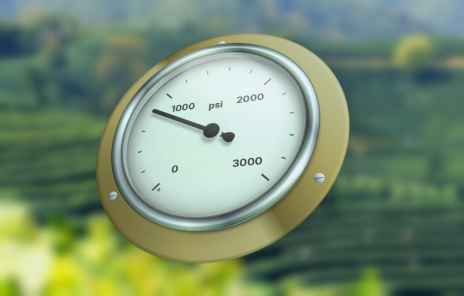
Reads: 800psi
